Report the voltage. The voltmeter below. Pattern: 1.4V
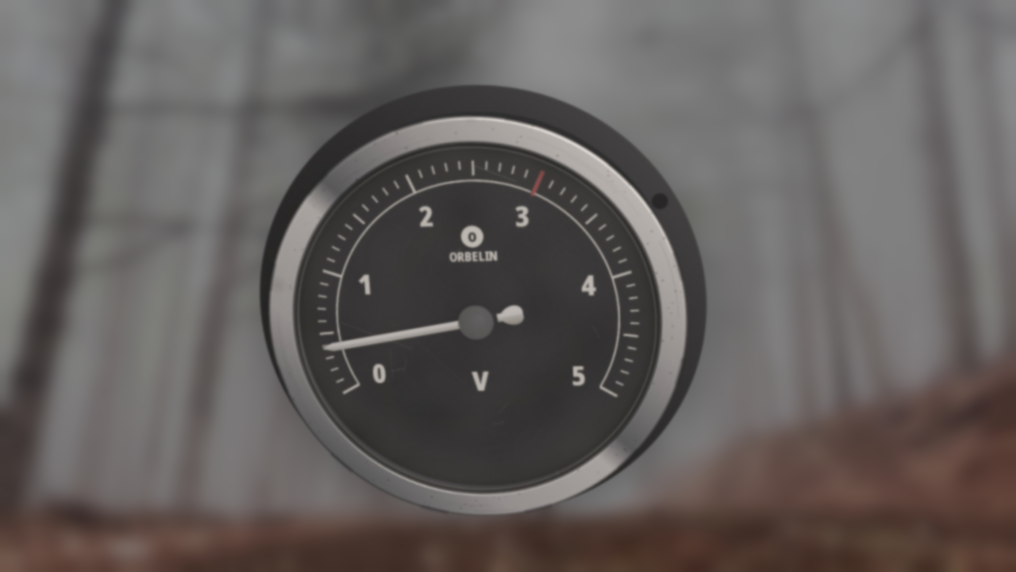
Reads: 0.4V
